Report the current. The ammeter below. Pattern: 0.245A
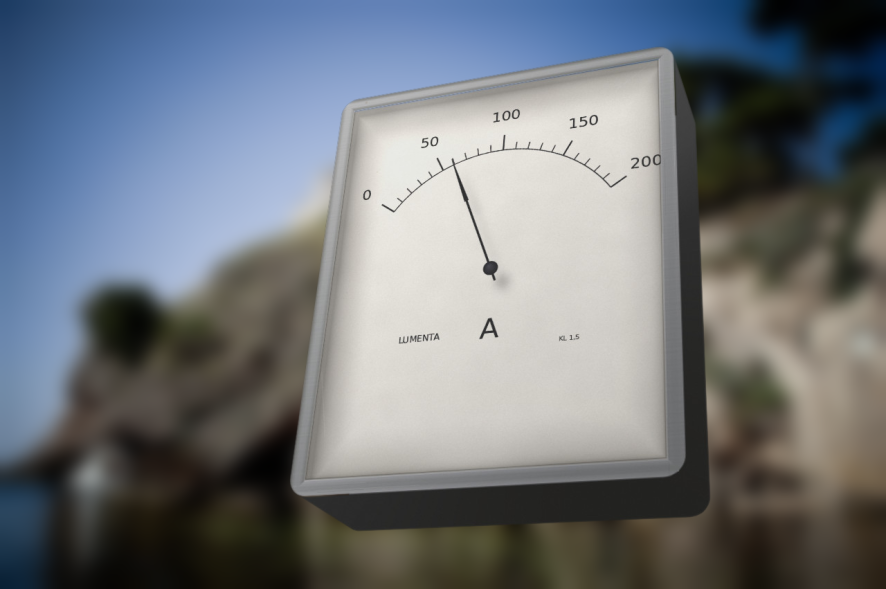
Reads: 60A
